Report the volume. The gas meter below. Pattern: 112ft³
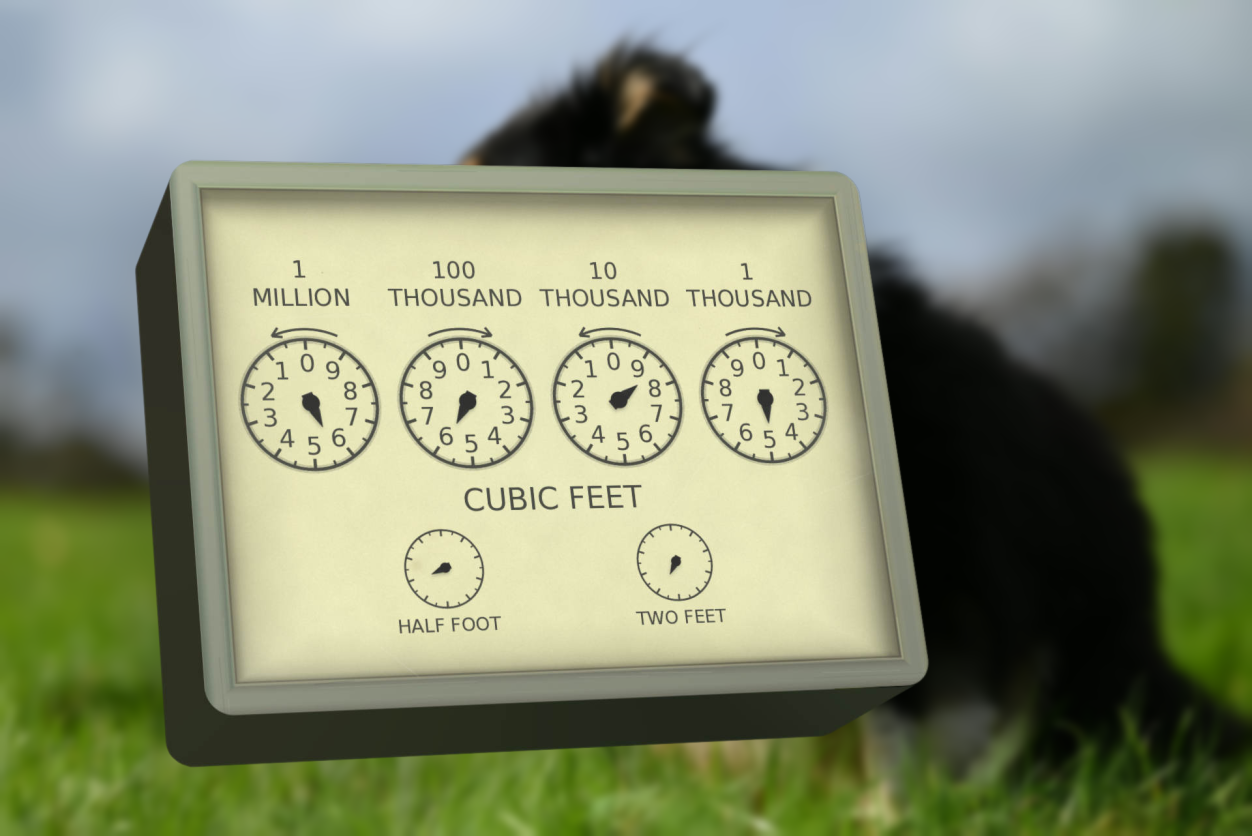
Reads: 558500ft³
